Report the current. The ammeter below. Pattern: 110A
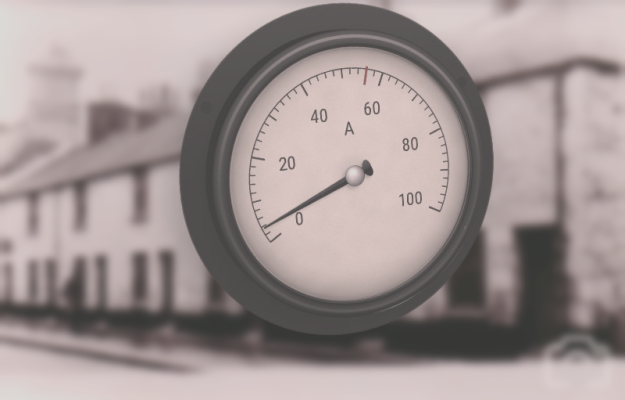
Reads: 4A
